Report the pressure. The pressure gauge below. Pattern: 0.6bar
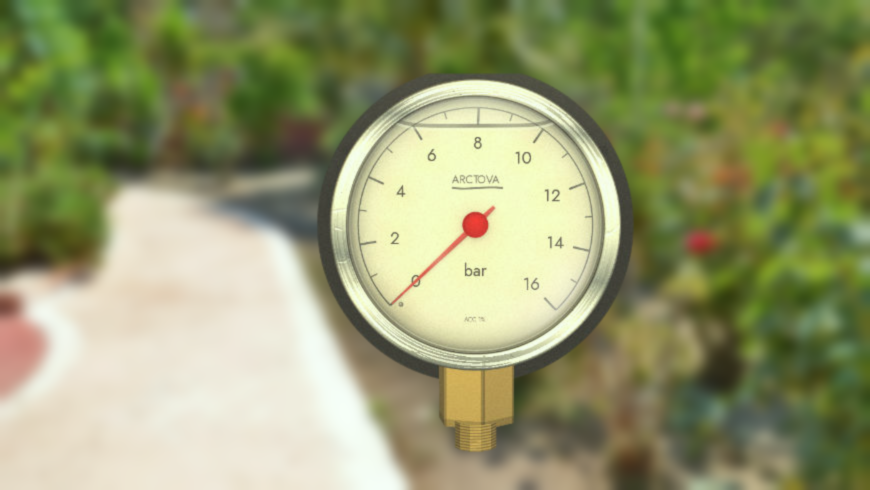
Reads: 0bar
